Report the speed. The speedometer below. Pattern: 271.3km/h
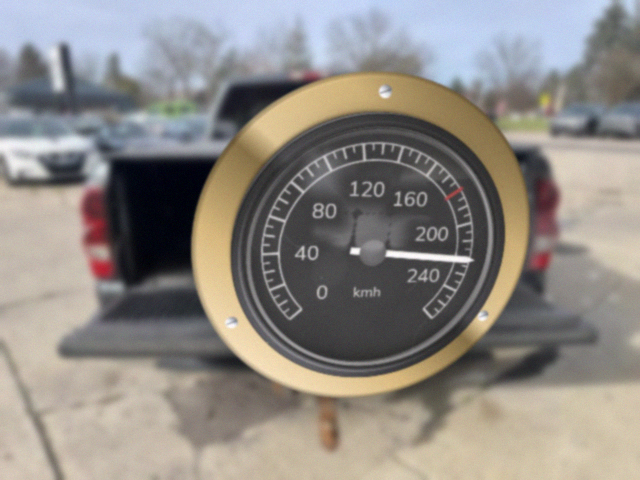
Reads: 220km/h
